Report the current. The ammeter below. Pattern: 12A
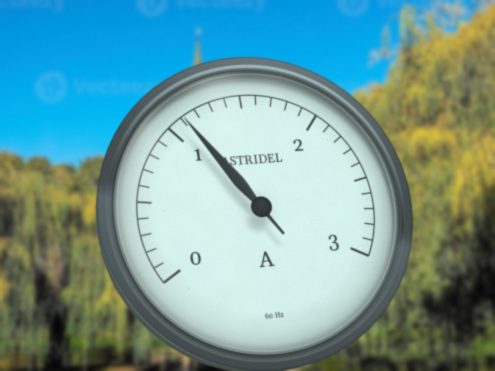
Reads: 1.1A
